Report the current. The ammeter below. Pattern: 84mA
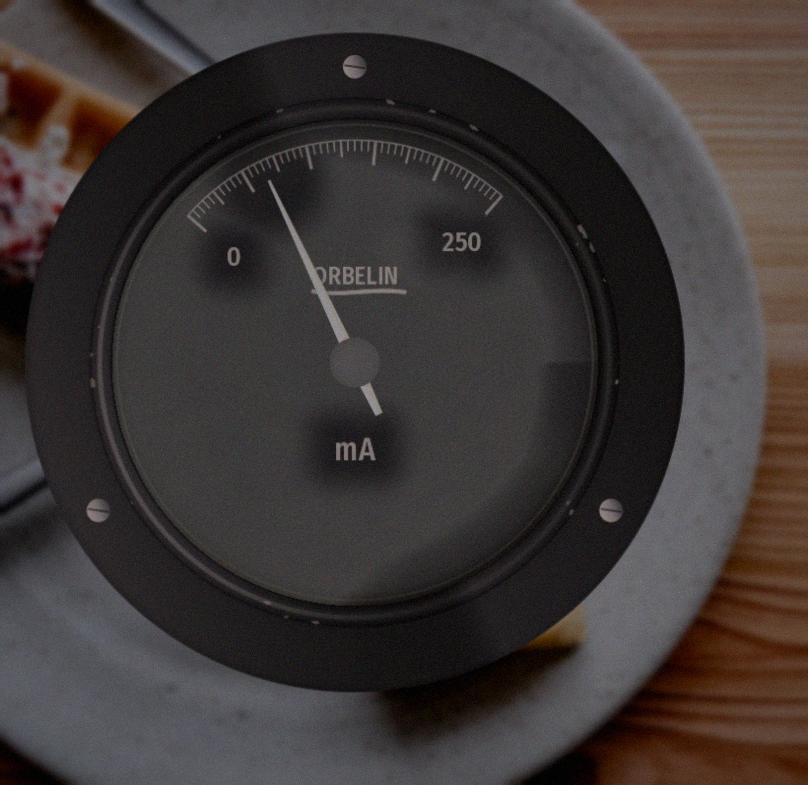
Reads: 65mA
